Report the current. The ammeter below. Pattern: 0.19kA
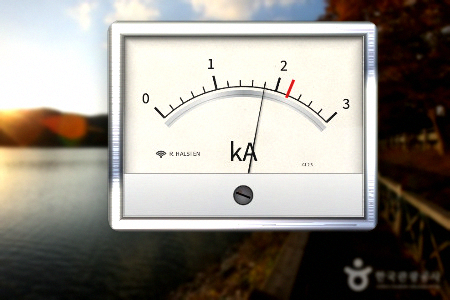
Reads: 1.8kA
